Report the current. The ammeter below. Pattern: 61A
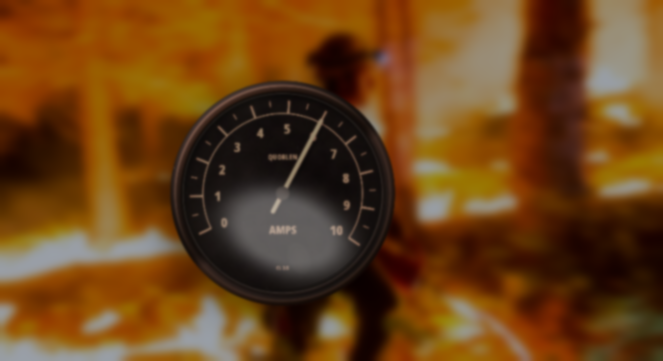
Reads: 6A
